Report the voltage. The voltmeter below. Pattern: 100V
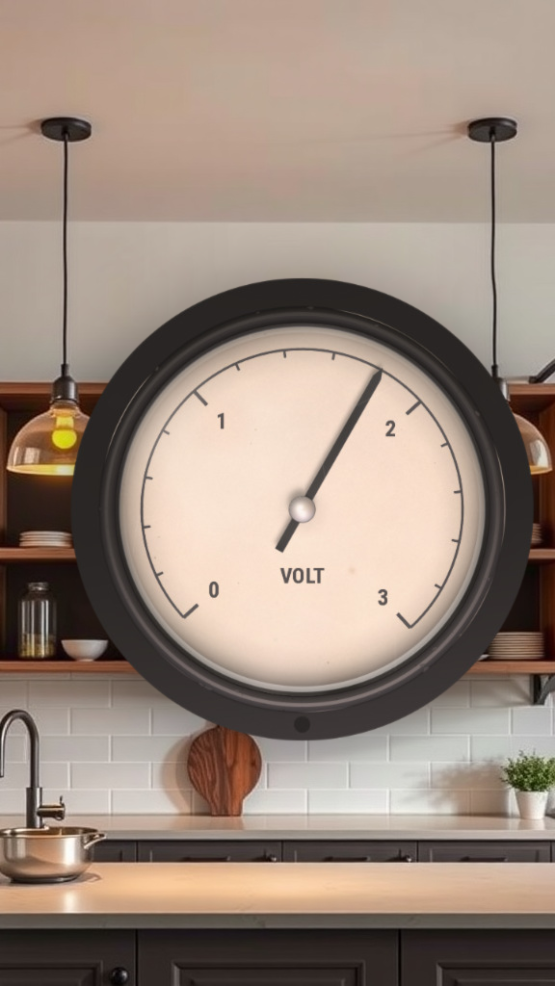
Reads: 1.8V
